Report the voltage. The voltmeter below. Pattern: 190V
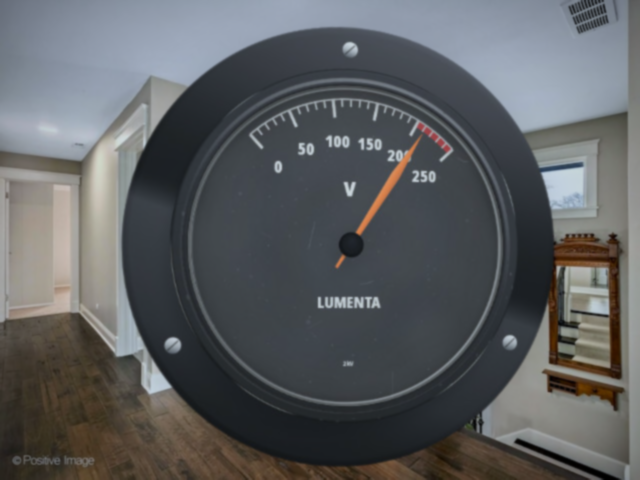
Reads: 210V
